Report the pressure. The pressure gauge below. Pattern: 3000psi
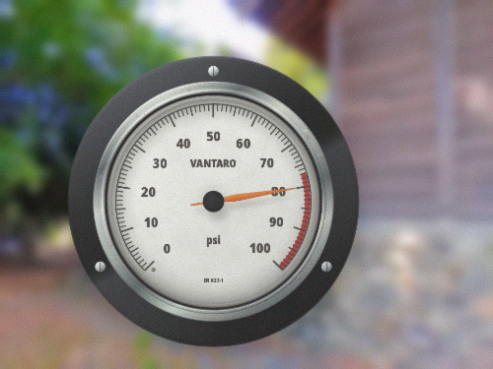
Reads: 80psi
